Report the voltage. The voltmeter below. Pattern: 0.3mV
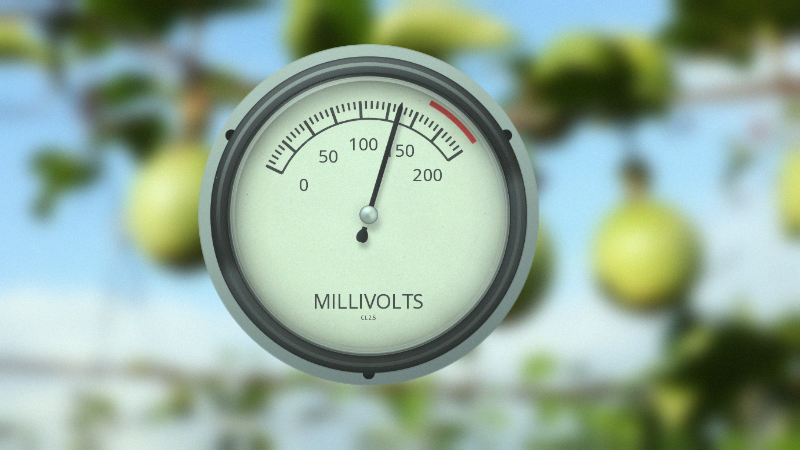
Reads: 135mV
